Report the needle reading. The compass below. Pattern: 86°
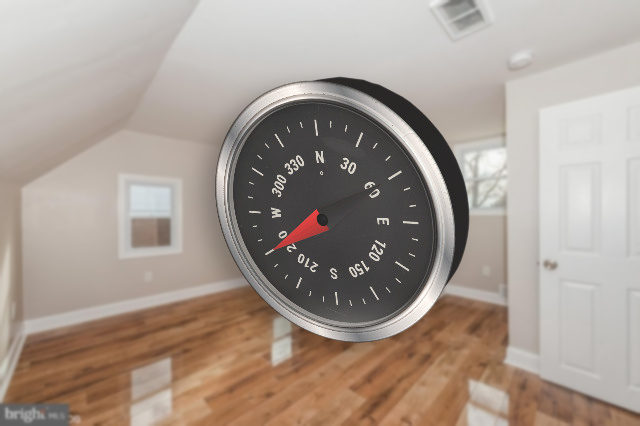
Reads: 240°
